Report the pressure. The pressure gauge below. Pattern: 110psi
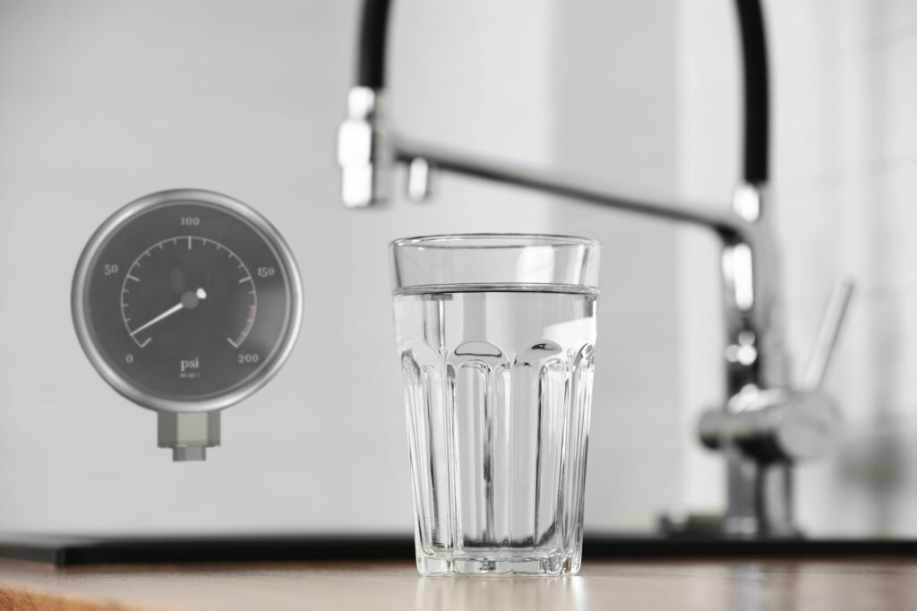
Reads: 10psi
